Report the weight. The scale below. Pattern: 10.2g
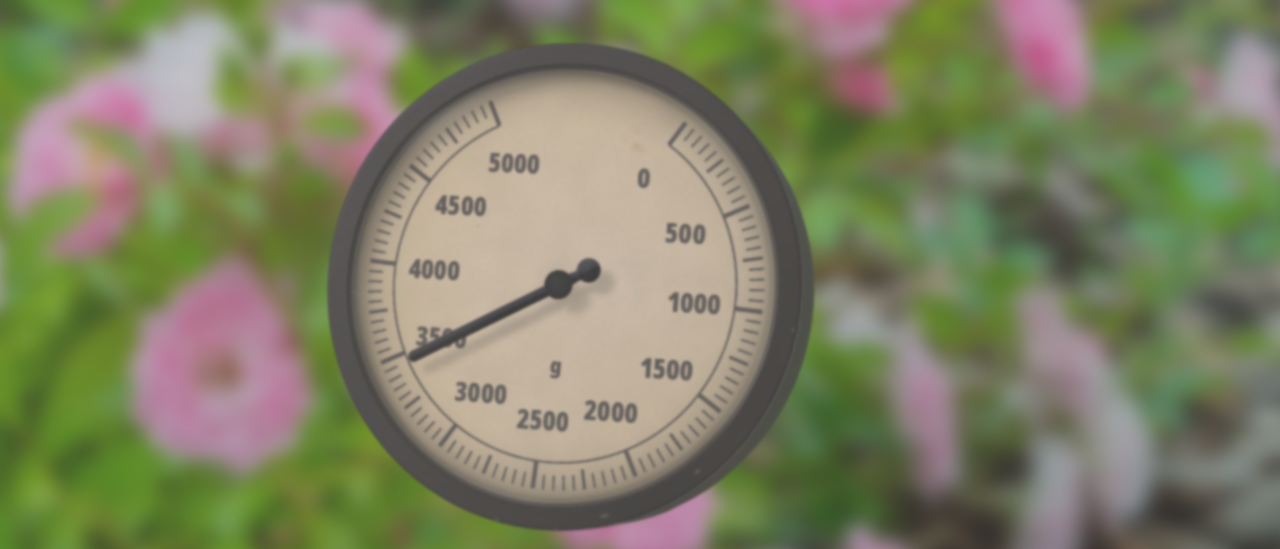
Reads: 3450g
